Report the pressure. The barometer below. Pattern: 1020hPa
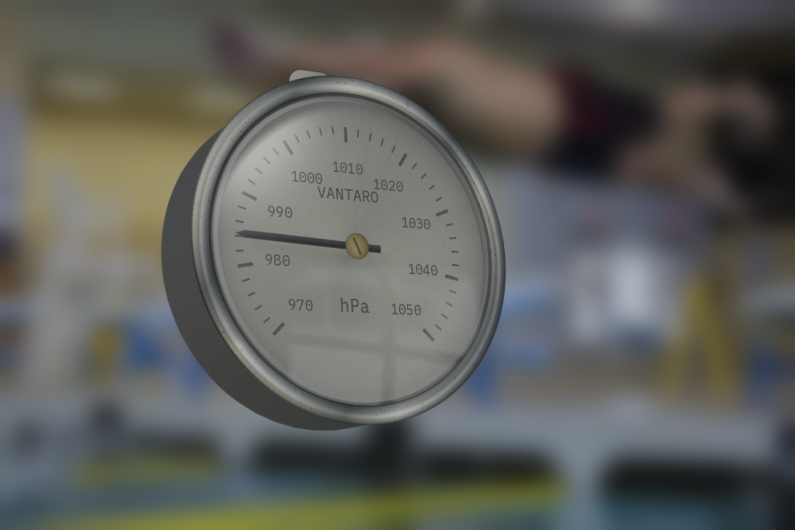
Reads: 984hPa
